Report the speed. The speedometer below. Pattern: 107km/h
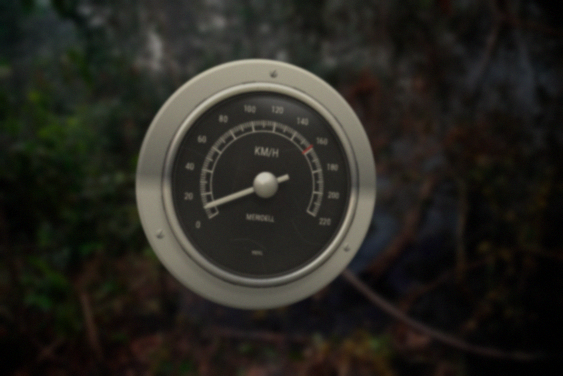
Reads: 10km/h
